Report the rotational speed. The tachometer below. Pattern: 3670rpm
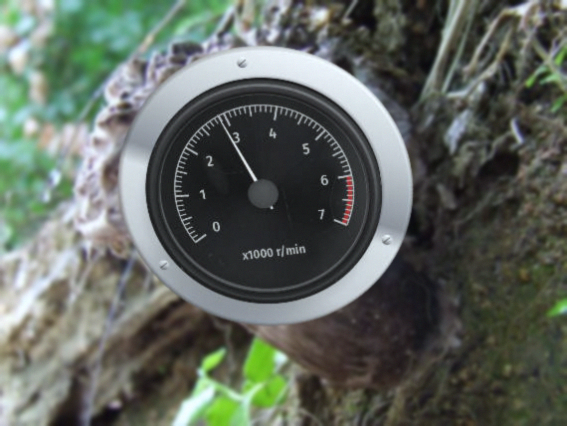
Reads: 2900rpm
